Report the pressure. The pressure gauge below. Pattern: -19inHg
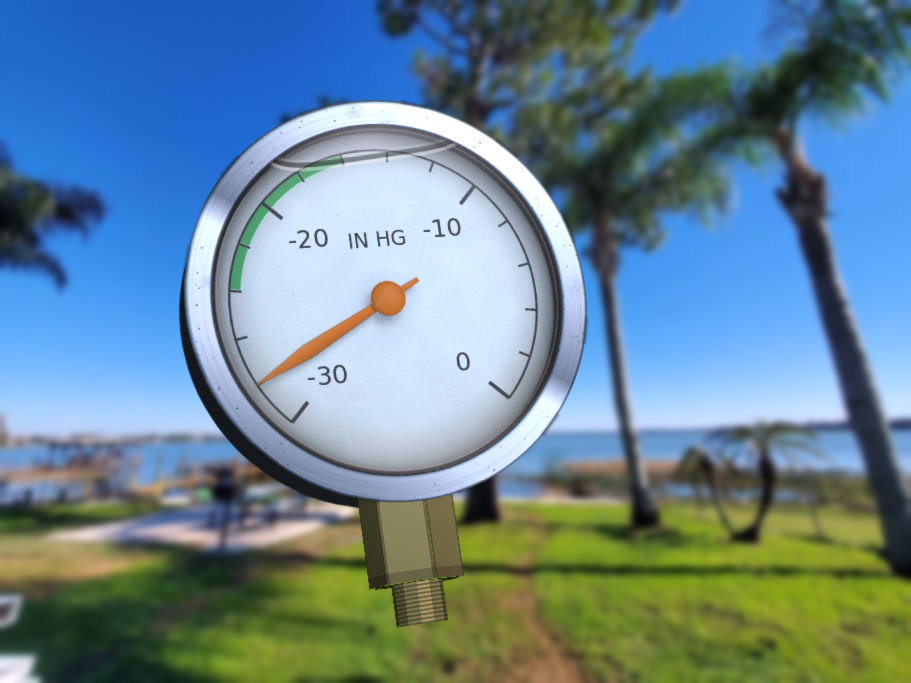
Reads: -28inHg
